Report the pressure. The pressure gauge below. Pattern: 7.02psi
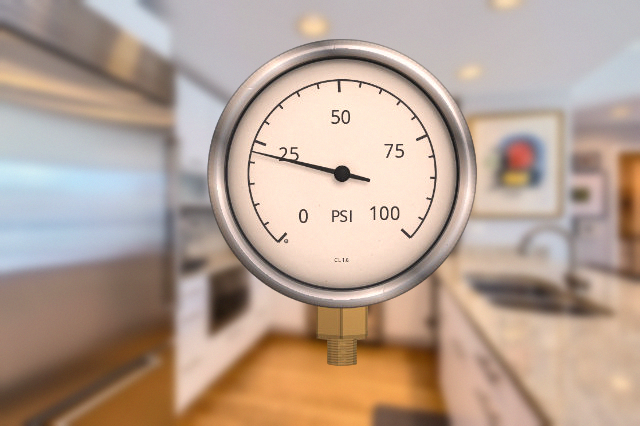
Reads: 22.5psi
